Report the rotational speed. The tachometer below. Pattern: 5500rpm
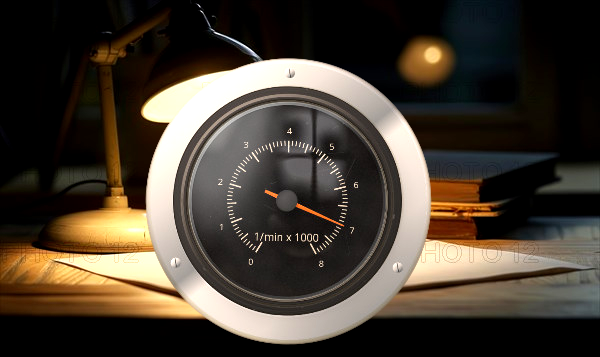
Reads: 7000rpm
